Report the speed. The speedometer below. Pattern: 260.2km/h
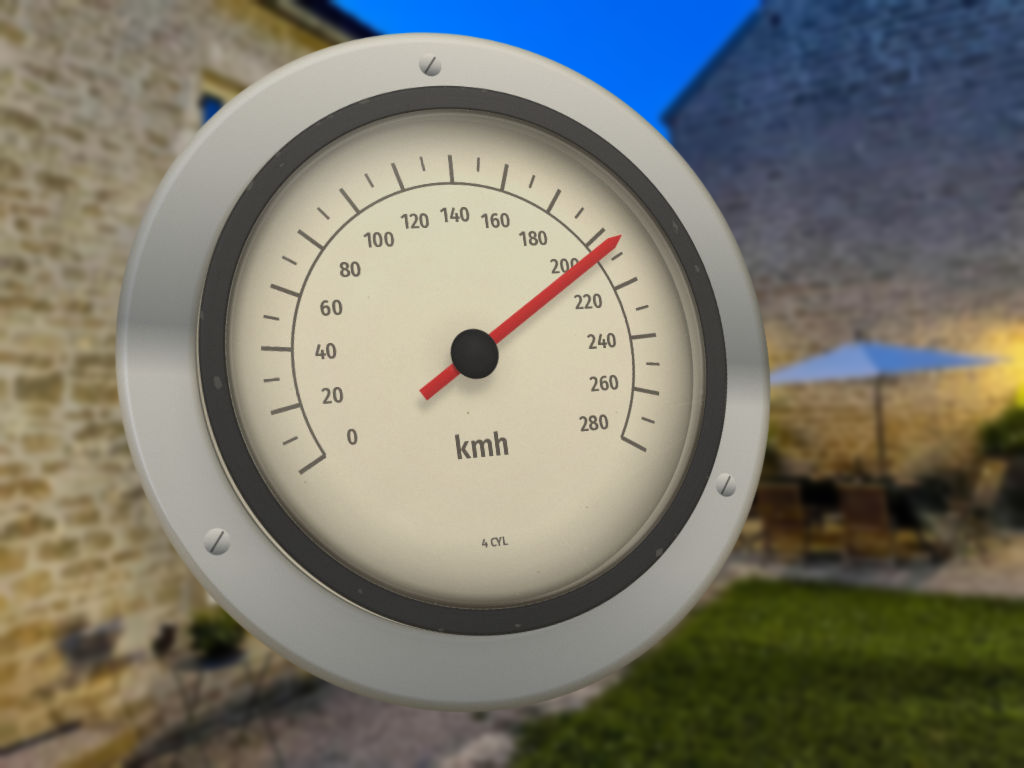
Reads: 205km/h
